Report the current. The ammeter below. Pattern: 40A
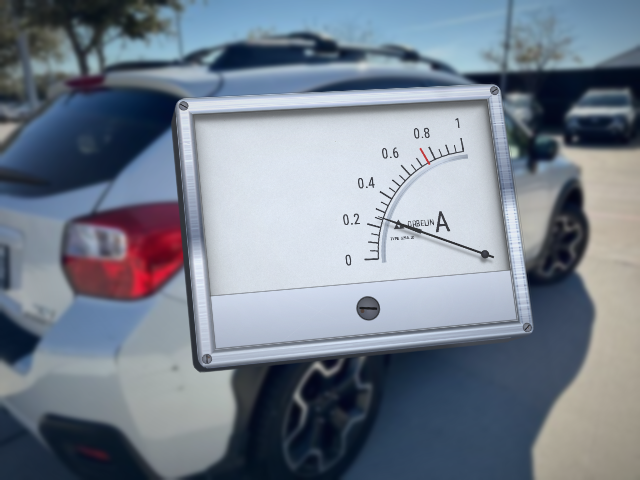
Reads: 0.25A
